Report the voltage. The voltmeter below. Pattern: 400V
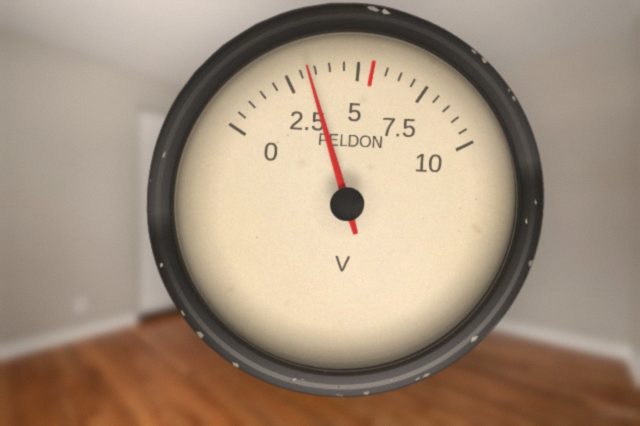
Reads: 3.25V
